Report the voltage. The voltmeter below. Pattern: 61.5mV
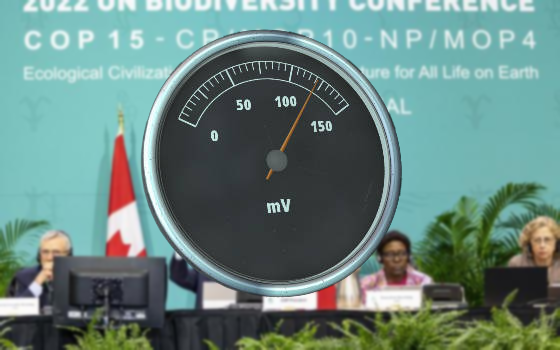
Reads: 120mV
